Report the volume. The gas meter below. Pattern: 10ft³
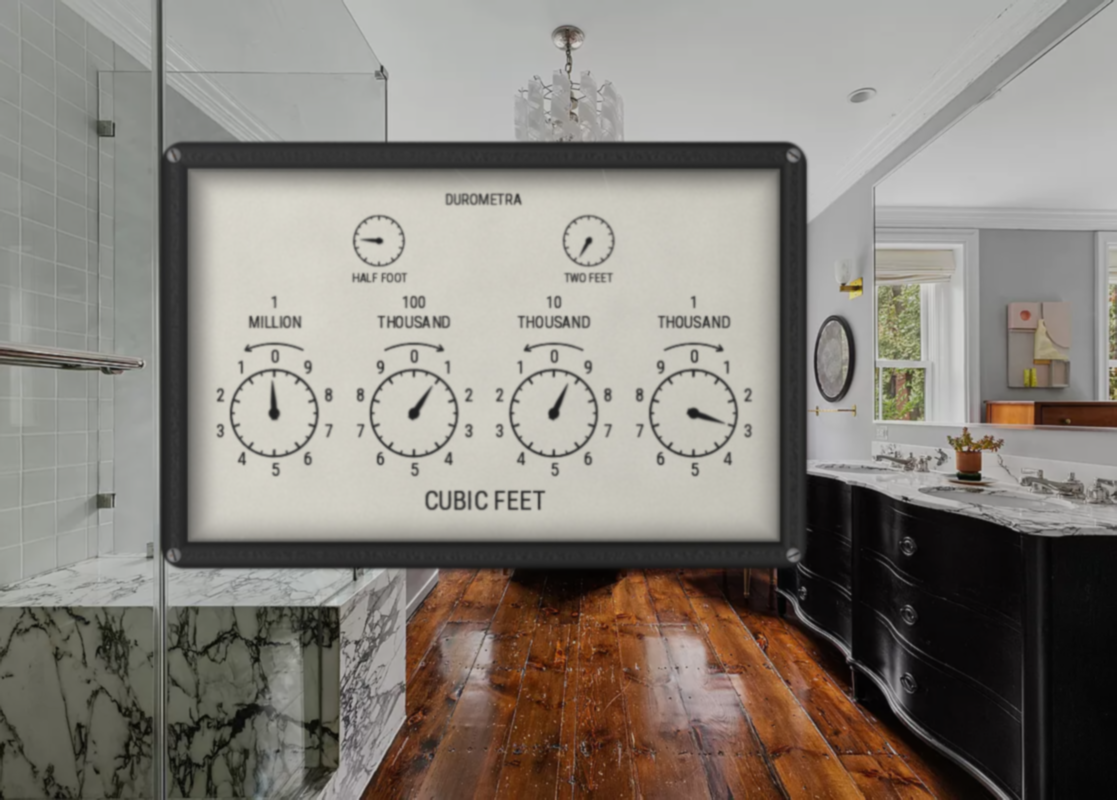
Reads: 9300ft³
